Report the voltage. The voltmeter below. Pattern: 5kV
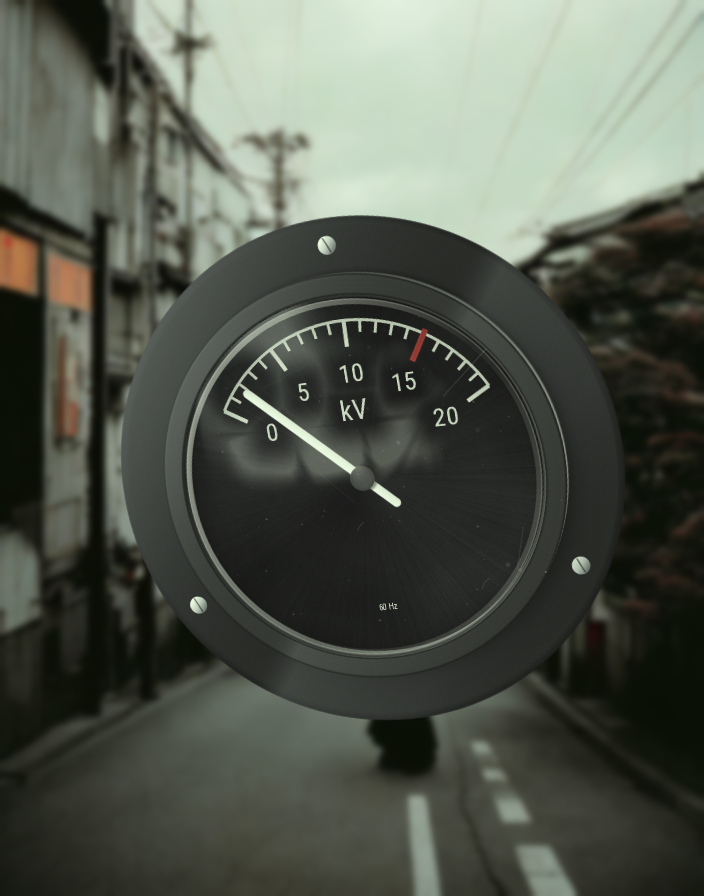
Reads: 2kV
